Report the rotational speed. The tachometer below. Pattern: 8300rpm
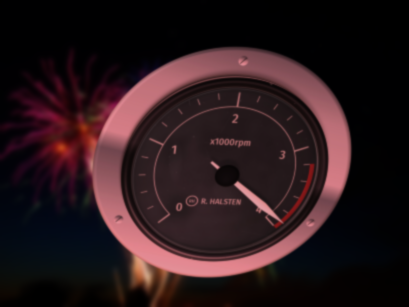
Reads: 3900rpm
